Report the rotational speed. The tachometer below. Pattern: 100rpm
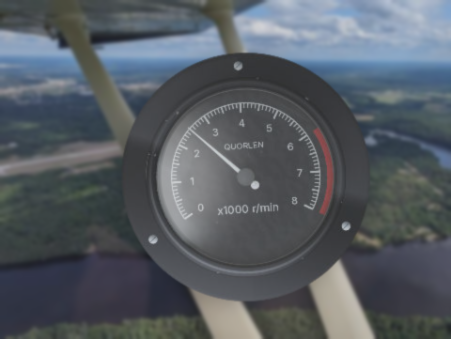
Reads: 2500rpm
